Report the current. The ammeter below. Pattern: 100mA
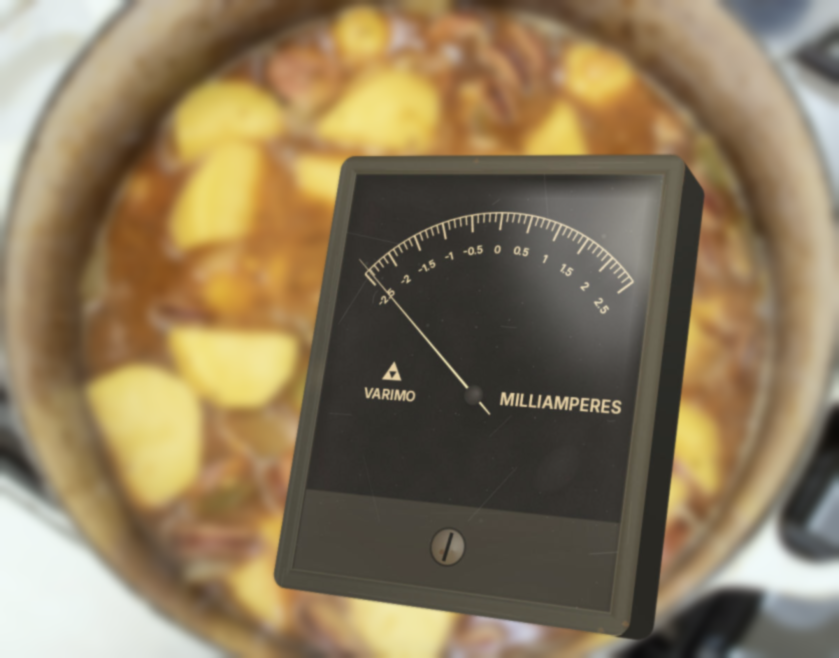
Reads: -2.4mA
